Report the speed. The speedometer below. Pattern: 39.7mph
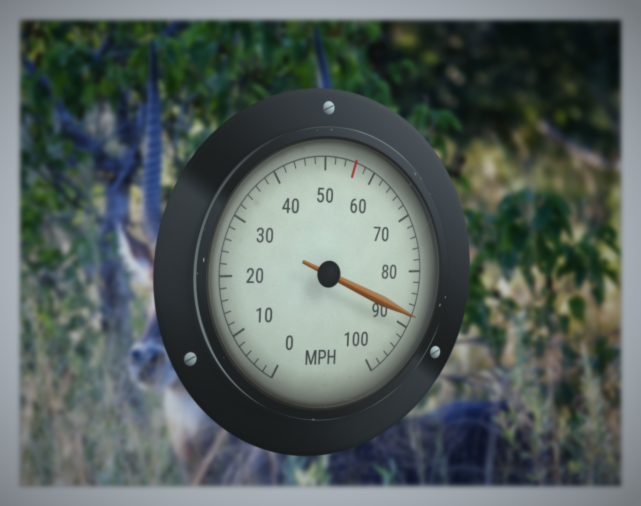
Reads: 88mph
